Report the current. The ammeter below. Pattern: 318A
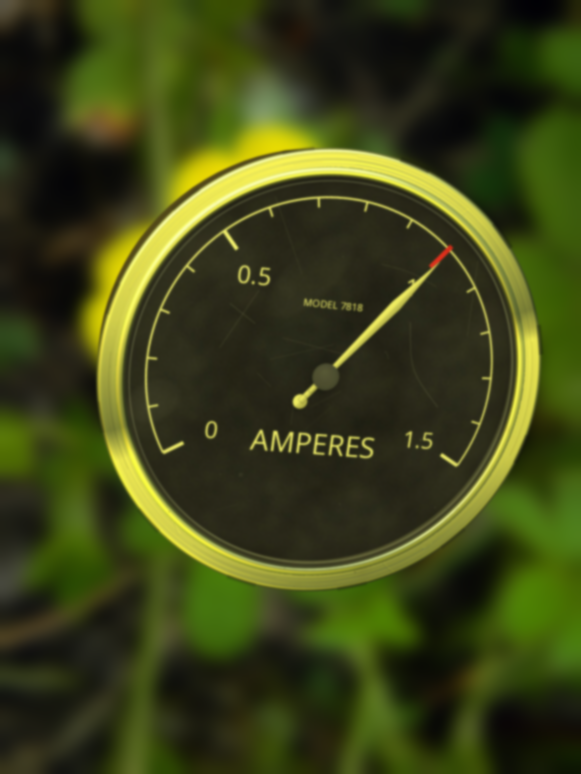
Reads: 1A
